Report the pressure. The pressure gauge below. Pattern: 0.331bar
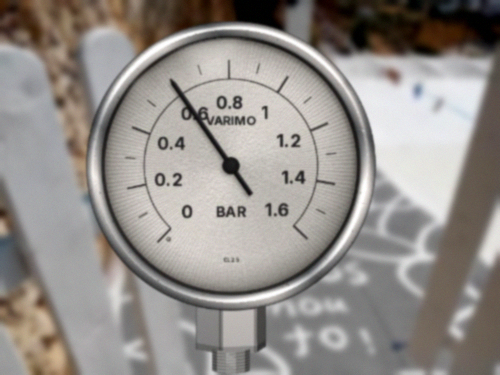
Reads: 0.6bar
